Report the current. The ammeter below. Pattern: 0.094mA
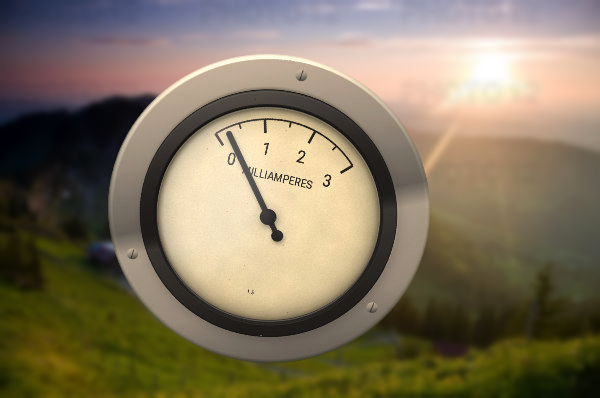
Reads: 0.25mA
